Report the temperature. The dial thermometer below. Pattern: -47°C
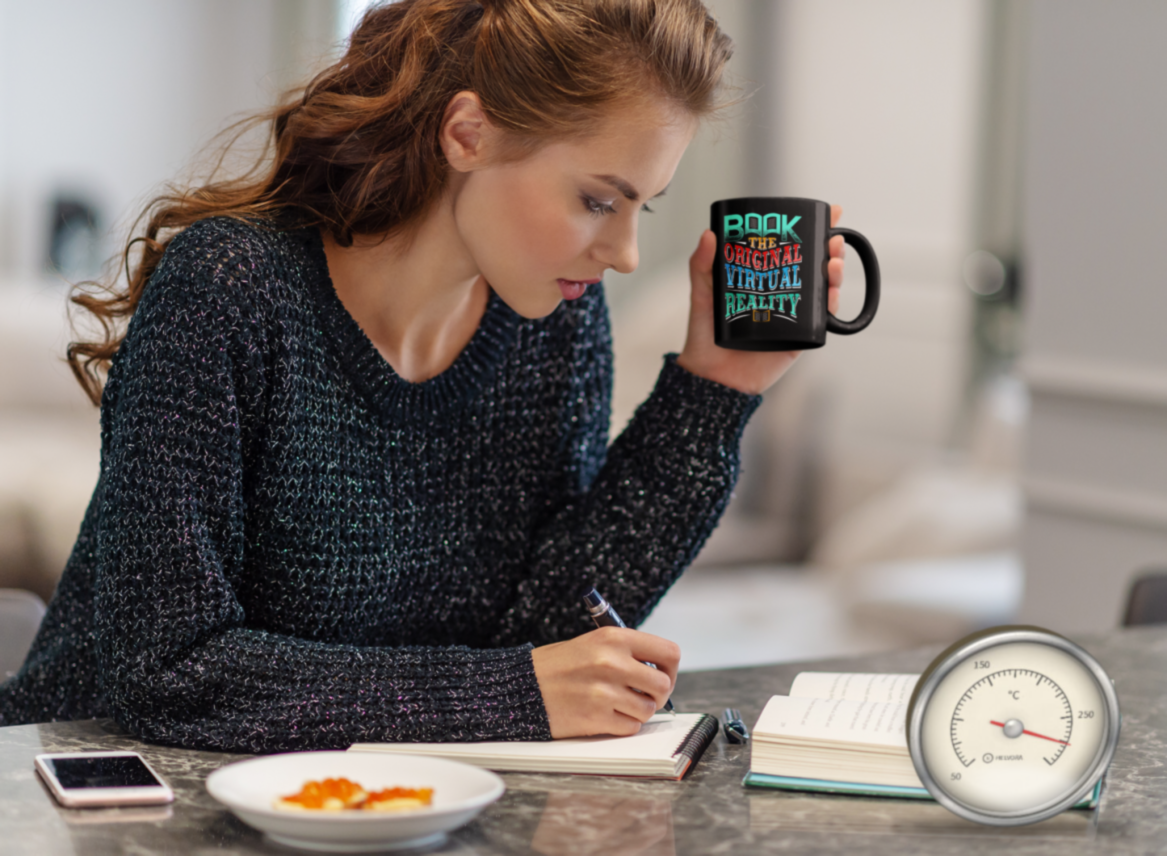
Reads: 275°C
